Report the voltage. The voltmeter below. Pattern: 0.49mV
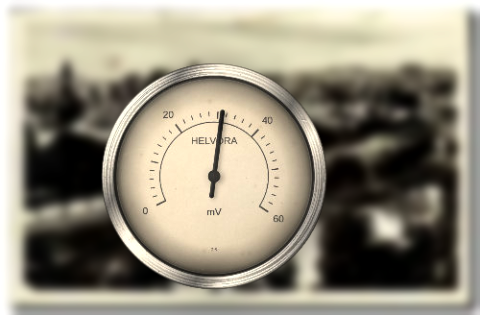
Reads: 31mV
